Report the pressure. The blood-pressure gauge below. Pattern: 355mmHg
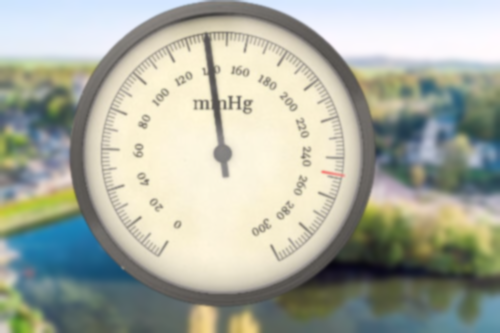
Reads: 140mmHg
